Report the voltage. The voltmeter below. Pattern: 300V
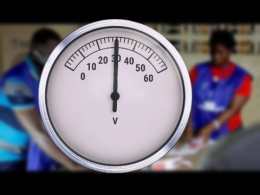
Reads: 30V
